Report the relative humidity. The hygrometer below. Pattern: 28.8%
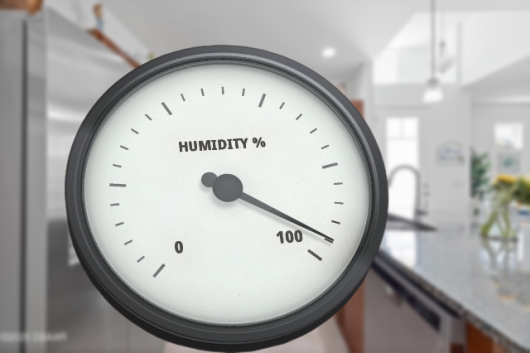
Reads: 96%
